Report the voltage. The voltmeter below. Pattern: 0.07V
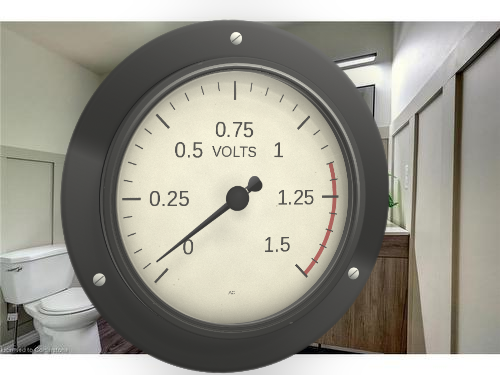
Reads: 0.05V
